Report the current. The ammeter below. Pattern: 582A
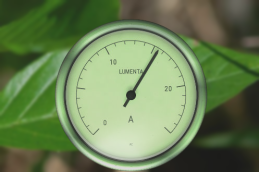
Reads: 15.5A
